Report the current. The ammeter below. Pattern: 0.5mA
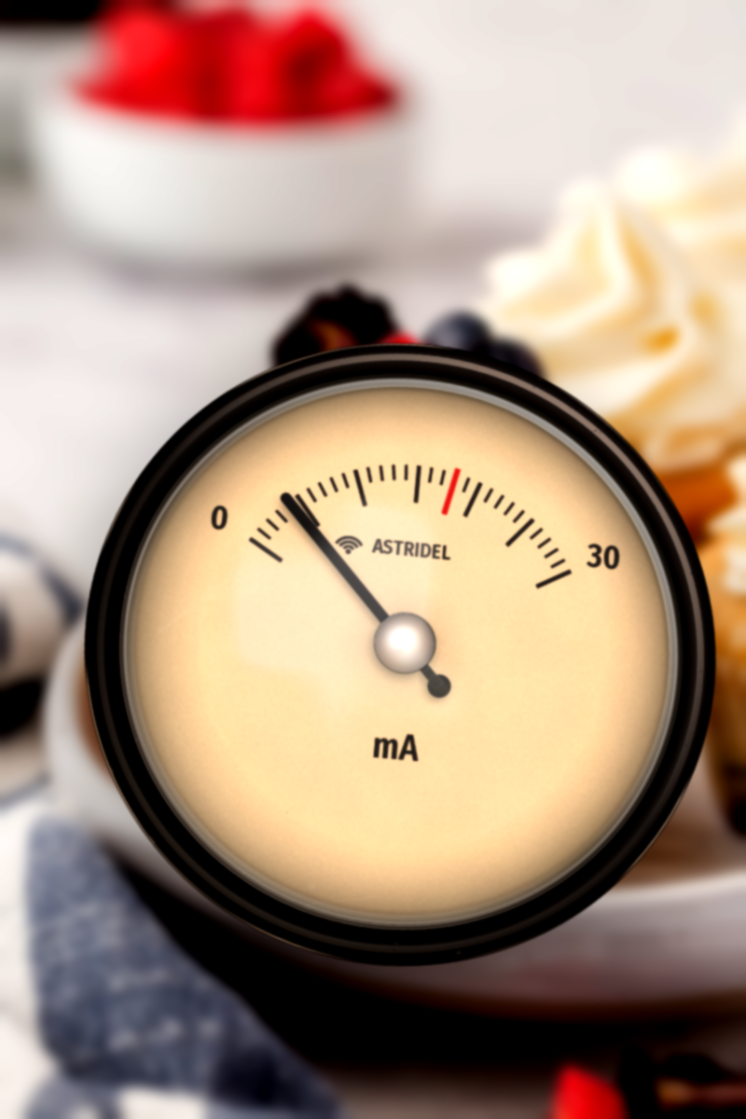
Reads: 4mA
